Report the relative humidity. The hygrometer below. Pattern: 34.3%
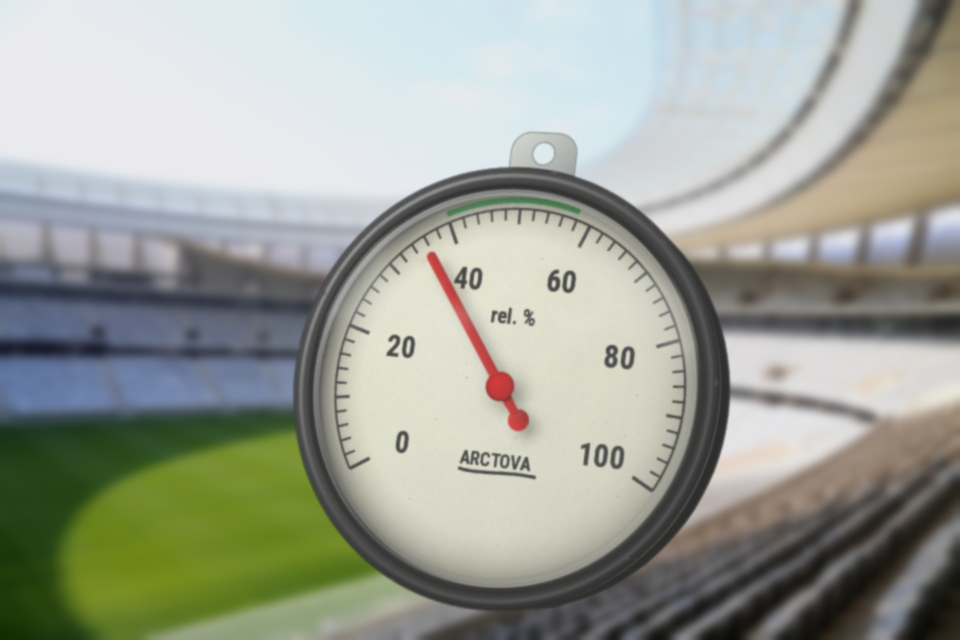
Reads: 36%
